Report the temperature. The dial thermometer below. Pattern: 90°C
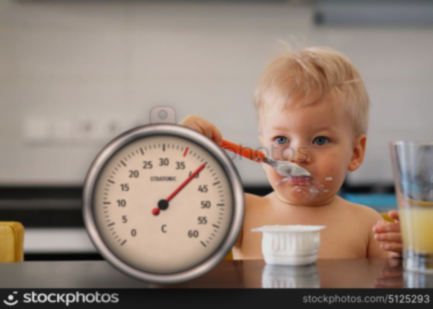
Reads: 40°C
